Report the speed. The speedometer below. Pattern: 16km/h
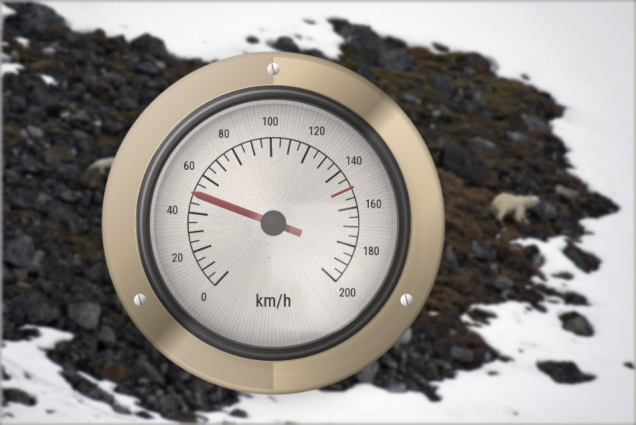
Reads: 50km/h
